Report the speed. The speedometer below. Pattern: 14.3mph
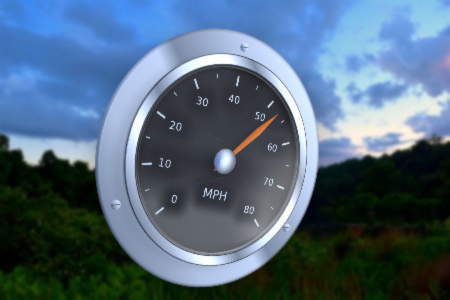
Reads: 52.5mph
